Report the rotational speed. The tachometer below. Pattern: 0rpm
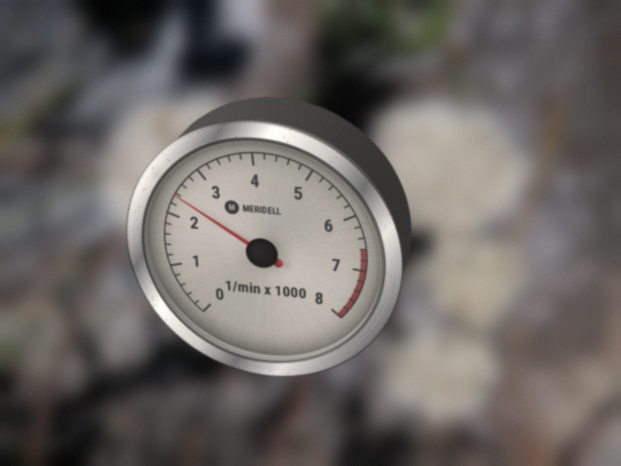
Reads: 2400rpm
